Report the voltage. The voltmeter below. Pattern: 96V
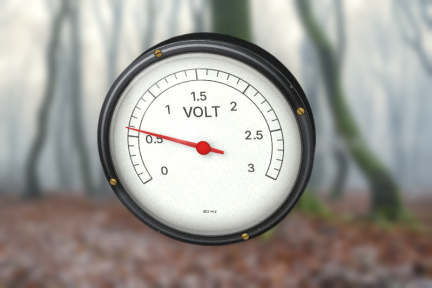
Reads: 0.6V
